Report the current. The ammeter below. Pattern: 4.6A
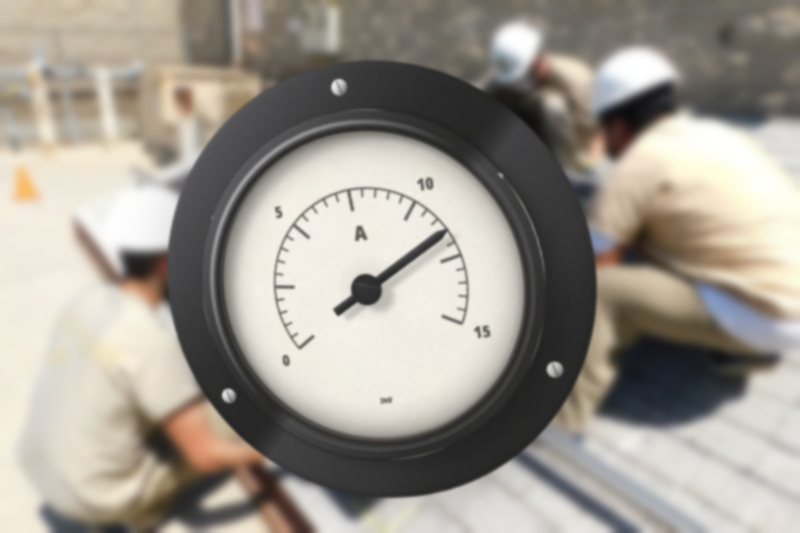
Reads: 11.5A
